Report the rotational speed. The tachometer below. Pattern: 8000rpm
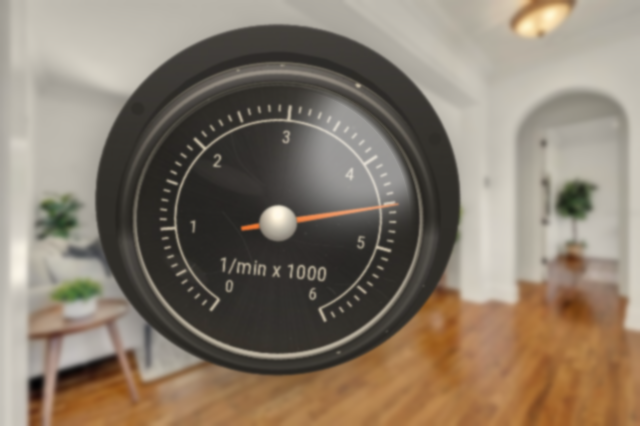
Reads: 4500rpm
